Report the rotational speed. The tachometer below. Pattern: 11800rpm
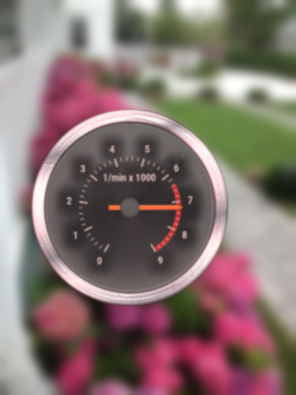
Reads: 7200rpm
